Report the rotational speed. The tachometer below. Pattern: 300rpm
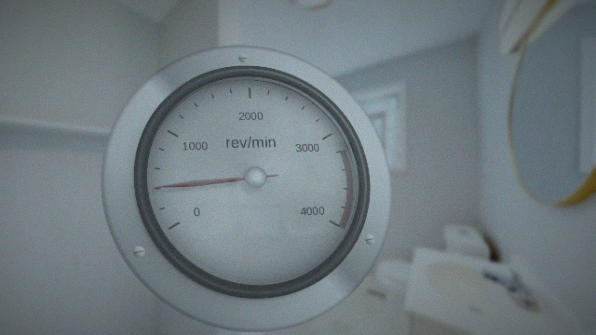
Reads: 400rpm
